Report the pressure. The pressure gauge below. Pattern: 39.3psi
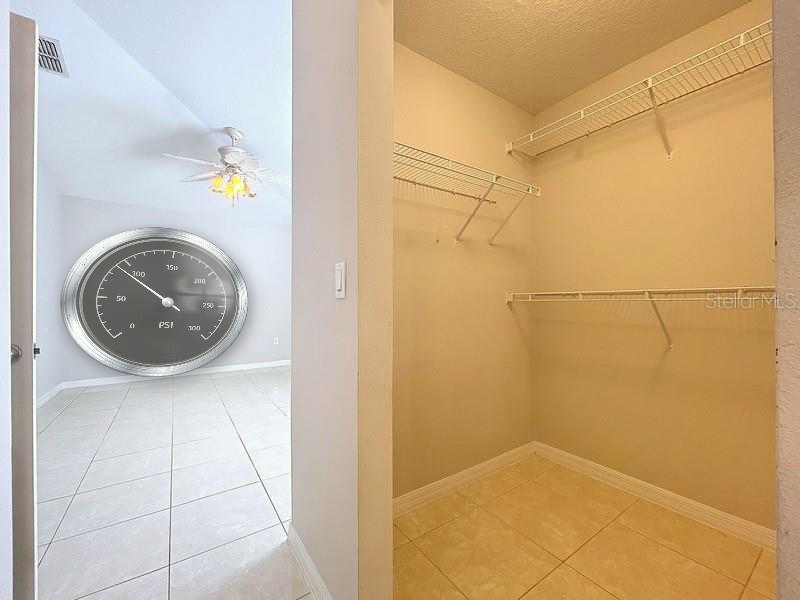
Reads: 90psi
